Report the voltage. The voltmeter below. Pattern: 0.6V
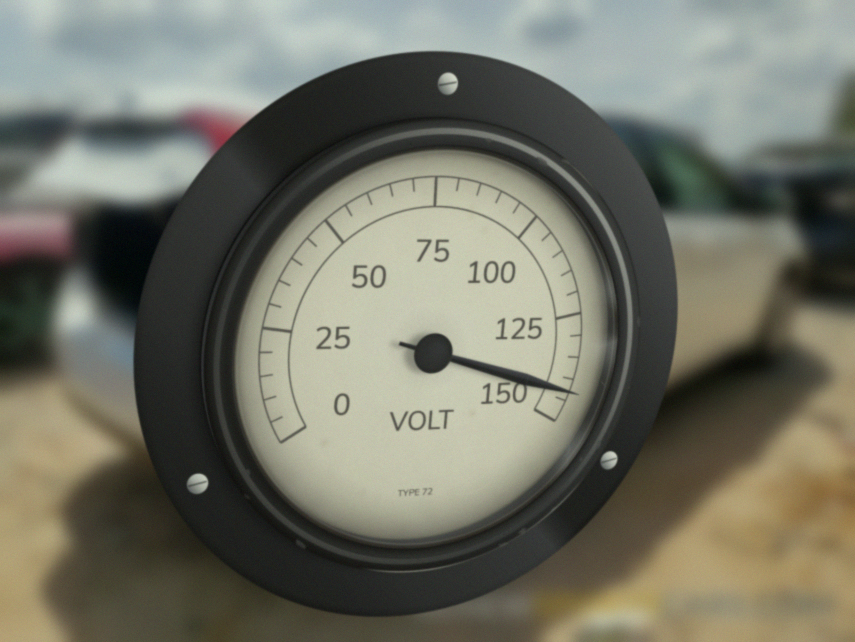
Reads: 142.5V
